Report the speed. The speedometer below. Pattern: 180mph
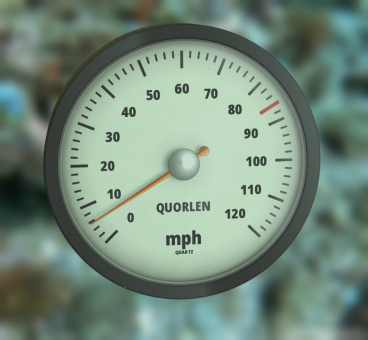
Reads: 6mph
